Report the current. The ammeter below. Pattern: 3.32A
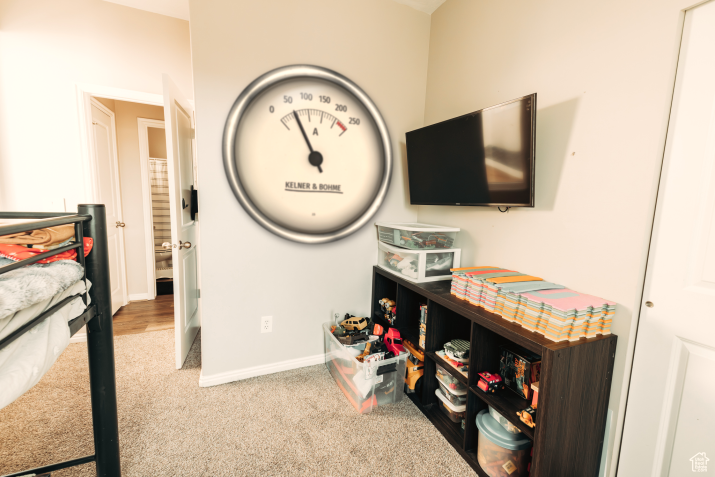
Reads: 50A
